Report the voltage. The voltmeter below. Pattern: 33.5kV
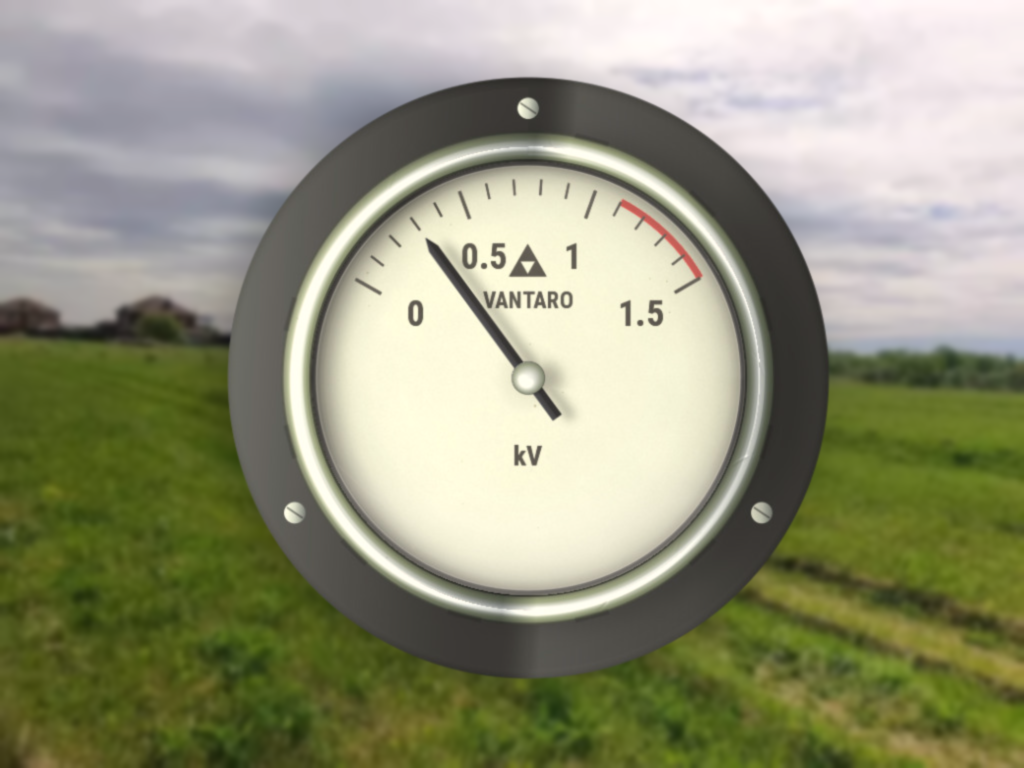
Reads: 0.3kV
